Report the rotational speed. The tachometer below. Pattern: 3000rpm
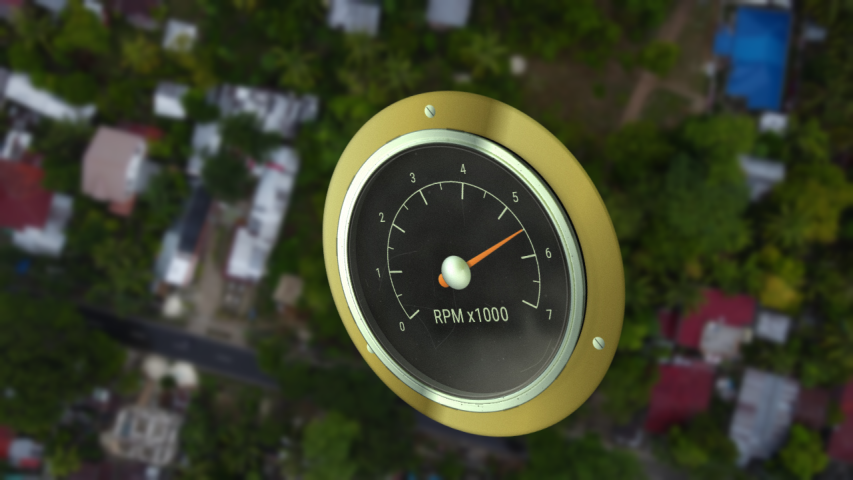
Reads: 5500rpm
